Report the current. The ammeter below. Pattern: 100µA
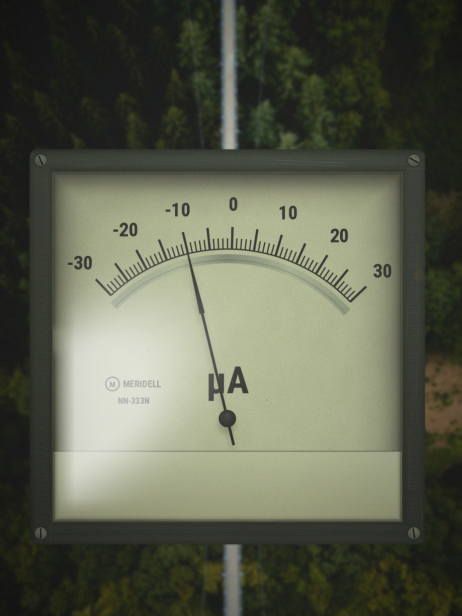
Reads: -10µA
